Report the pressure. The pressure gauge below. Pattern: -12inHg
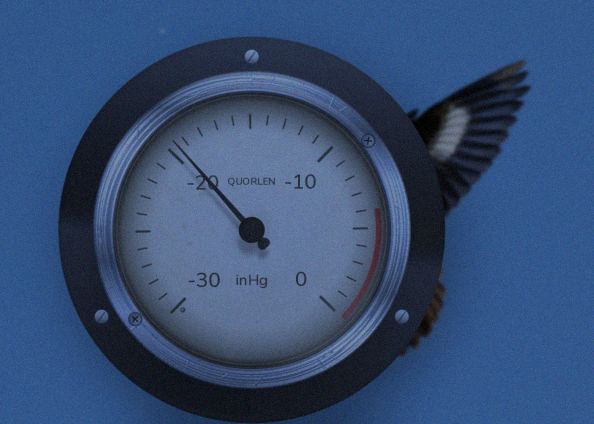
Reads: -19.5inHg
